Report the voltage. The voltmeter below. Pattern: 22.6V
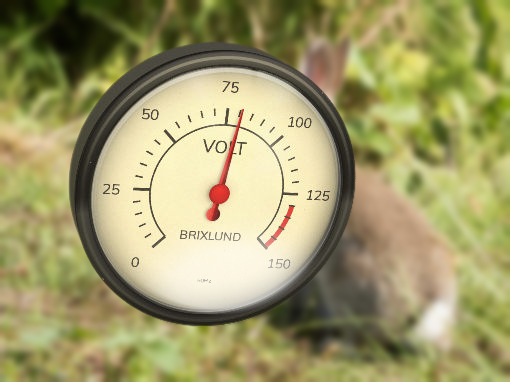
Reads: 80V
